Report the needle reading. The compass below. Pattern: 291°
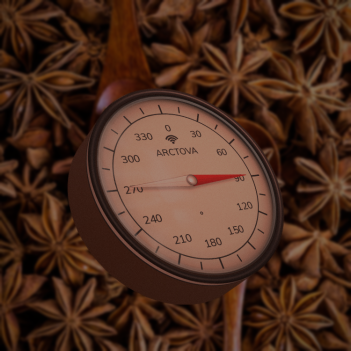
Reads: 90°
